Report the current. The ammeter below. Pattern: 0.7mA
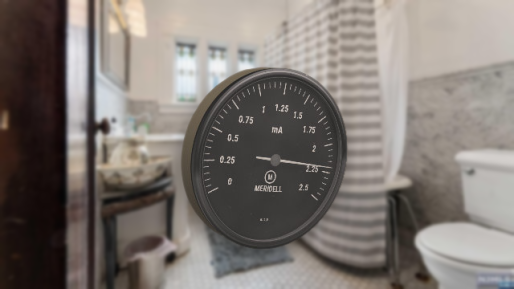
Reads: 2.2mA
